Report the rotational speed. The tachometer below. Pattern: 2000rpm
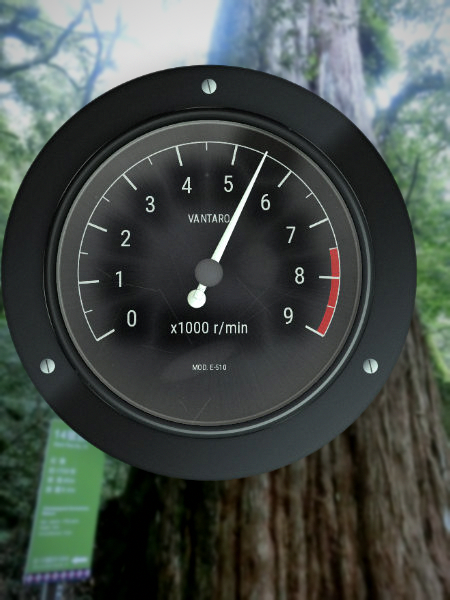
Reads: 5500rpm
